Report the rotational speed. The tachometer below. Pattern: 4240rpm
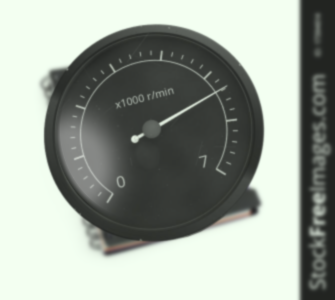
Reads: 5400rpm
